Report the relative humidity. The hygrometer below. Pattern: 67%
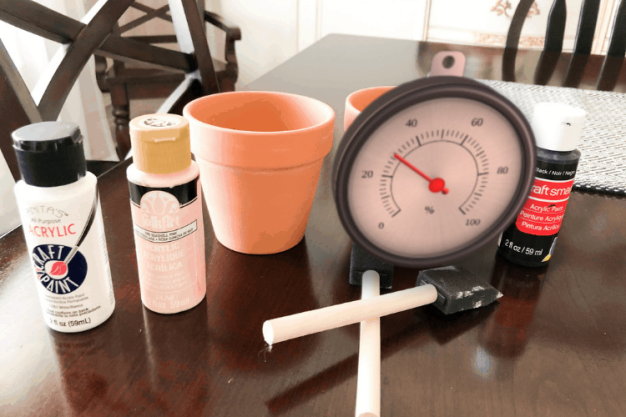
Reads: 30%
